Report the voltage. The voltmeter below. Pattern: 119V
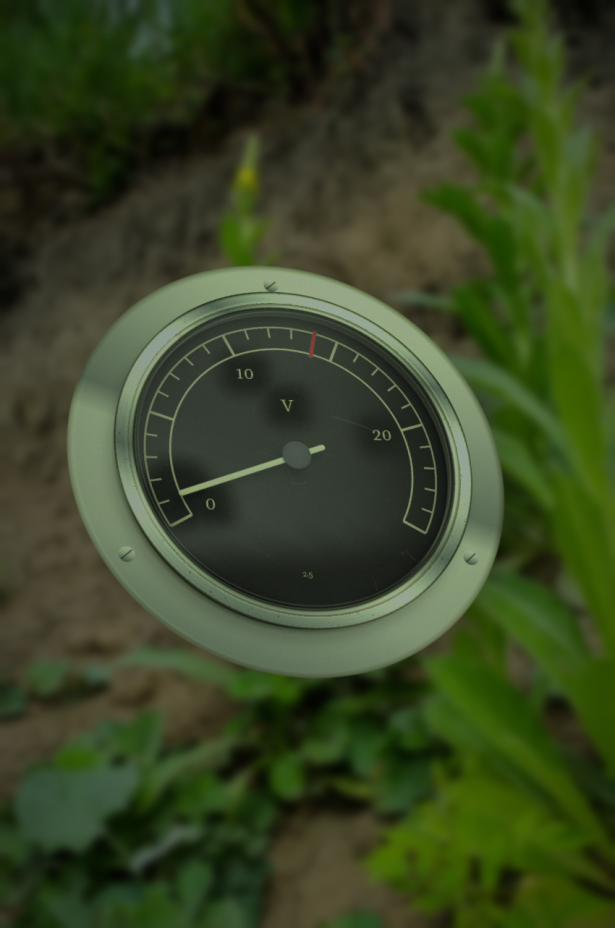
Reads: 1V
